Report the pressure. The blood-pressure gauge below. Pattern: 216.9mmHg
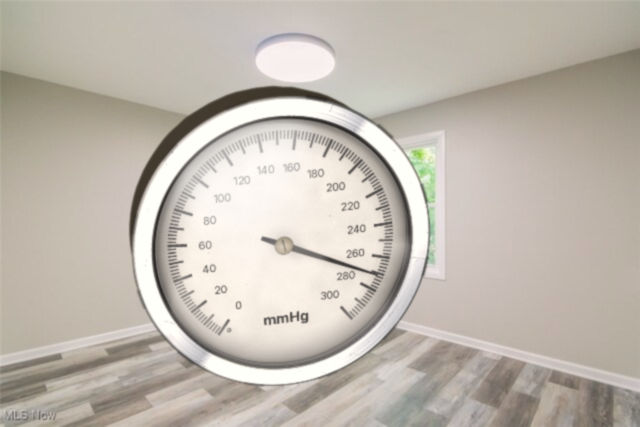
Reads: 270mmHg
